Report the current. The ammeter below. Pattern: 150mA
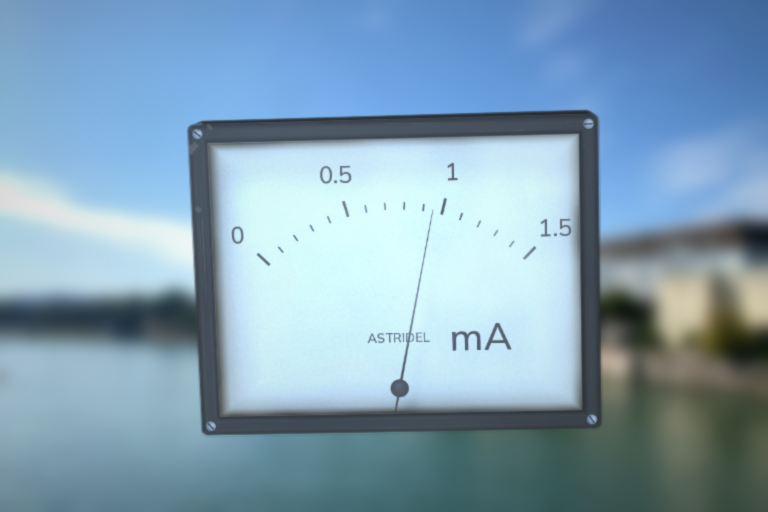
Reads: 0.95mA
